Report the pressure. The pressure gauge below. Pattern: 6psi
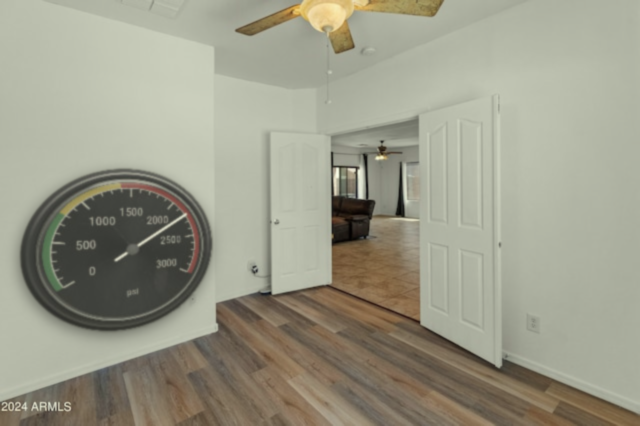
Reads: 2200psi
